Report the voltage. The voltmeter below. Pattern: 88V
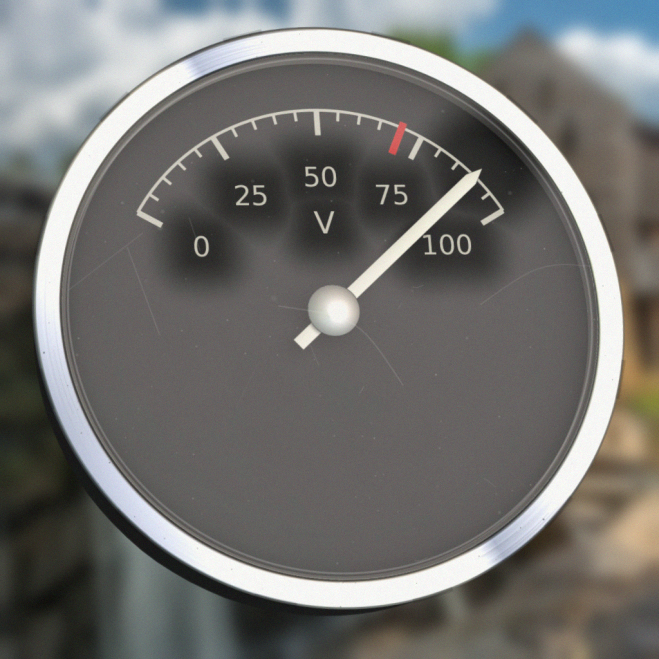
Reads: 90V
